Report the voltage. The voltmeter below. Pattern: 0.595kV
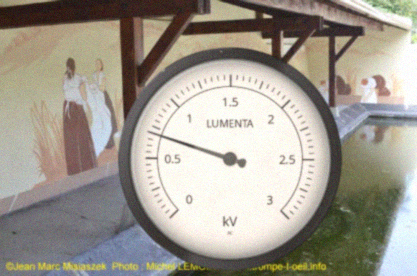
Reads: 0.7kV
